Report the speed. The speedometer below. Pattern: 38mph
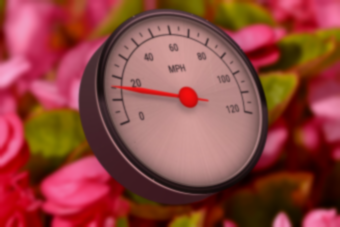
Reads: 15mph
